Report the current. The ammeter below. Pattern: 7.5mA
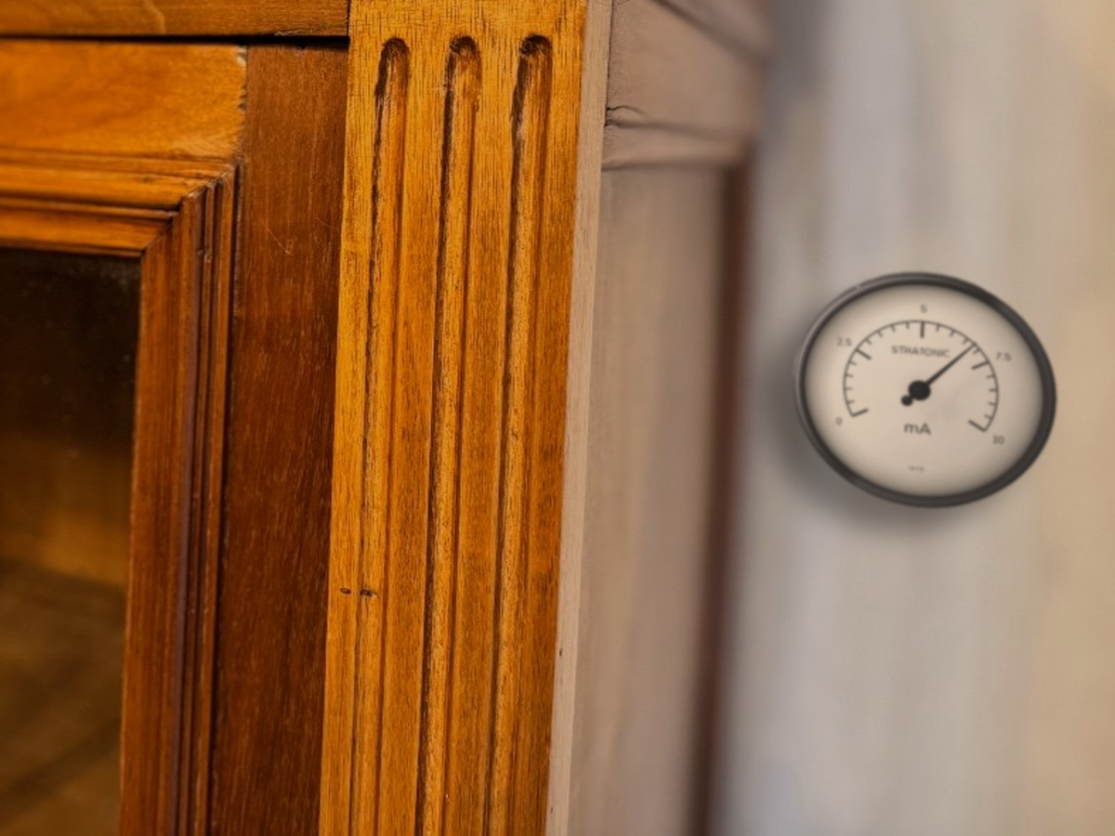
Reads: 6.75mA
